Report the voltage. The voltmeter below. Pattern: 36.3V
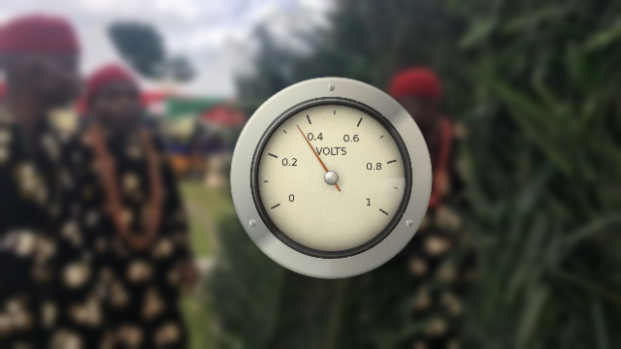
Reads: 0.35V
